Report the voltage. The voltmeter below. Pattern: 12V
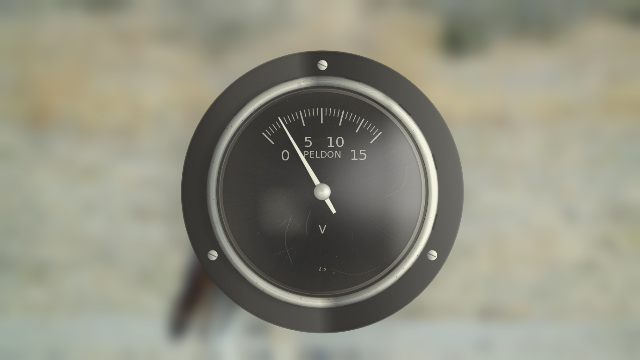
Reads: 2.5V
